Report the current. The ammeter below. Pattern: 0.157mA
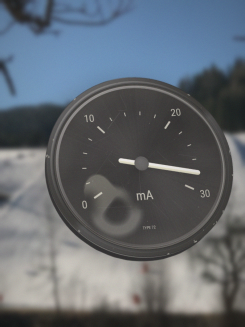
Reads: 28mA
